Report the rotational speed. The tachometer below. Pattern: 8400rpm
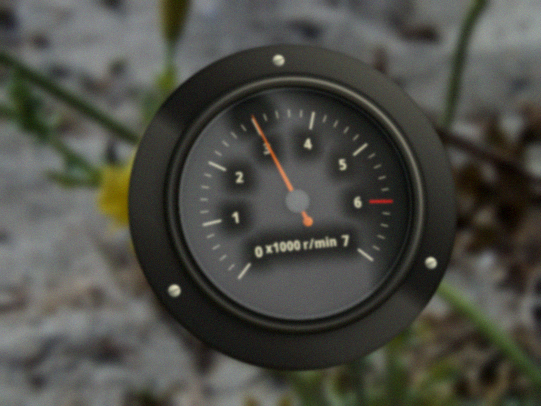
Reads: 3000rpm
